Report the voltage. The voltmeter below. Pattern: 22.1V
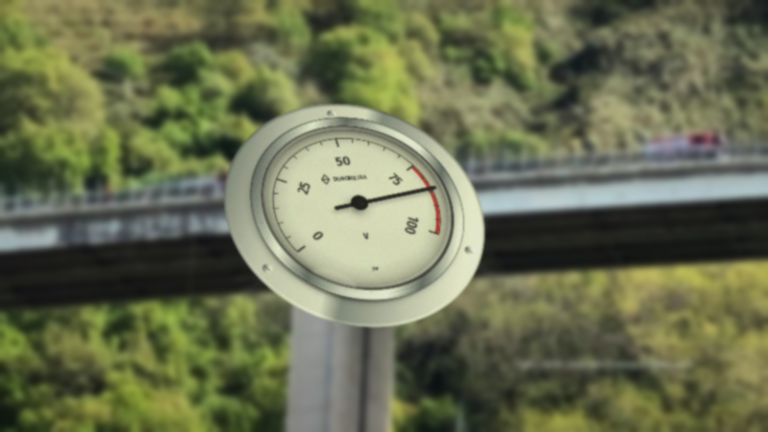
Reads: 85V
